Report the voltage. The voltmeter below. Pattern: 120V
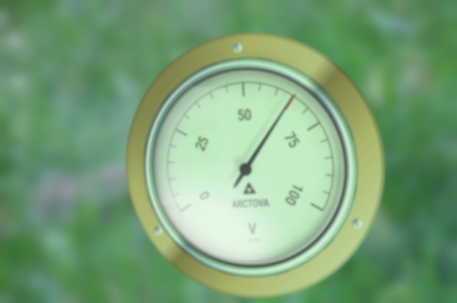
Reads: 65V
